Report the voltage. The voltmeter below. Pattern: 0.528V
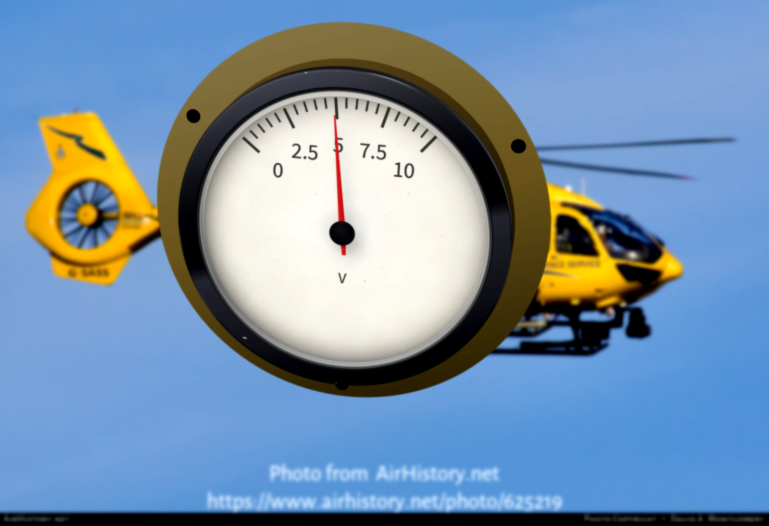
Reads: 5V
